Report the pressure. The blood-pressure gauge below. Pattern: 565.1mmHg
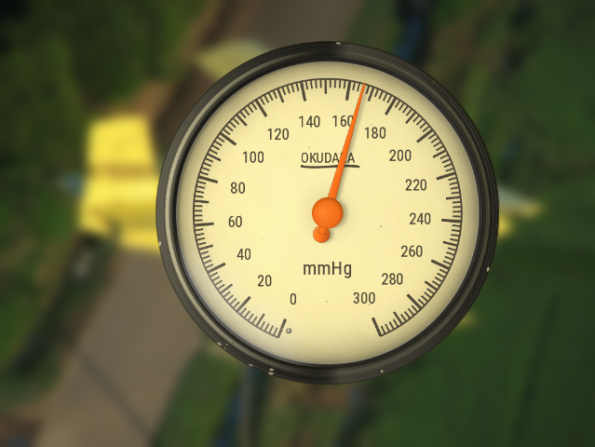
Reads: 166mmHg
